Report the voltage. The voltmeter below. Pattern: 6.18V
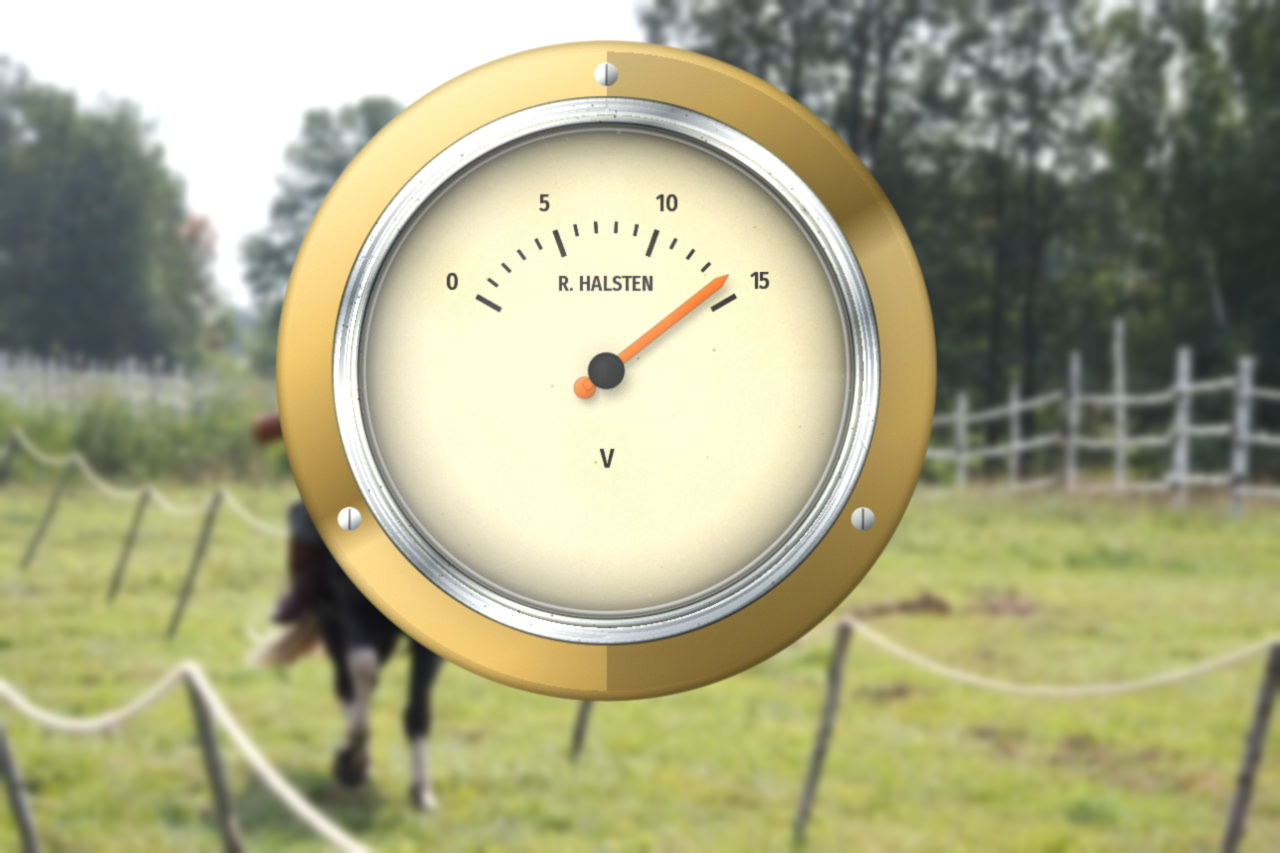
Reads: 14V
